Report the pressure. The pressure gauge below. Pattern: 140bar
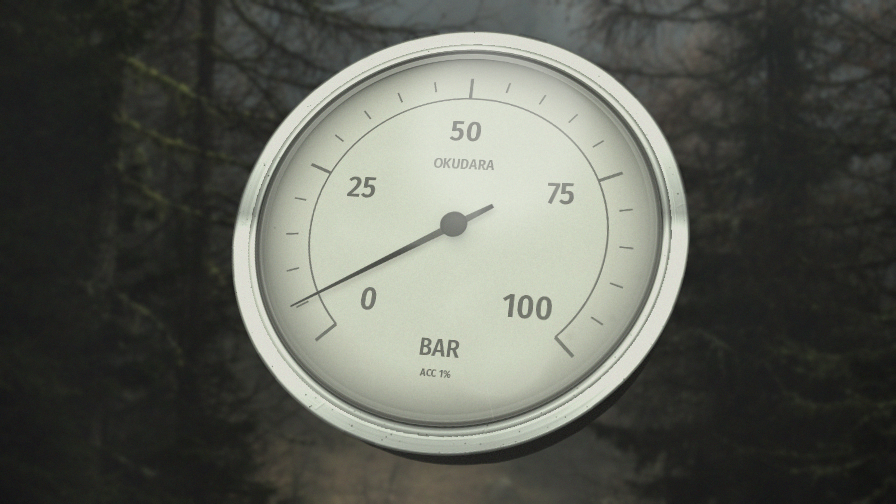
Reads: 5bar
